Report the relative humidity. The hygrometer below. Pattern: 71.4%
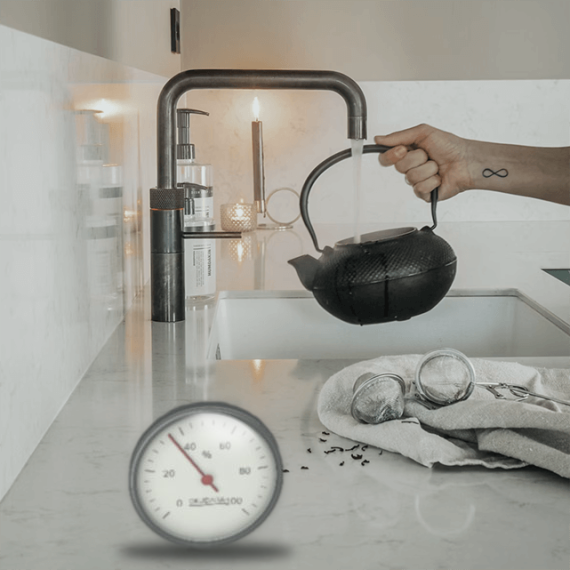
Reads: 36%
